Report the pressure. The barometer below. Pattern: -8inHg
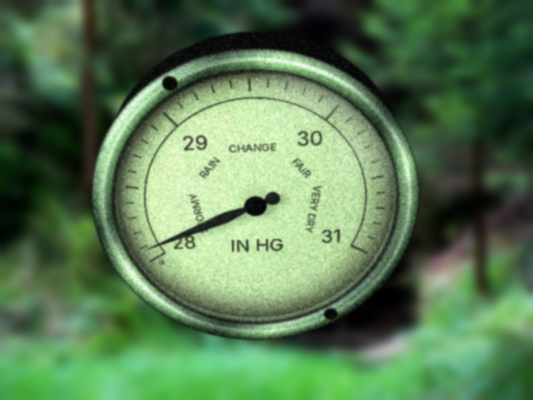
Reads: 28.1inHg
